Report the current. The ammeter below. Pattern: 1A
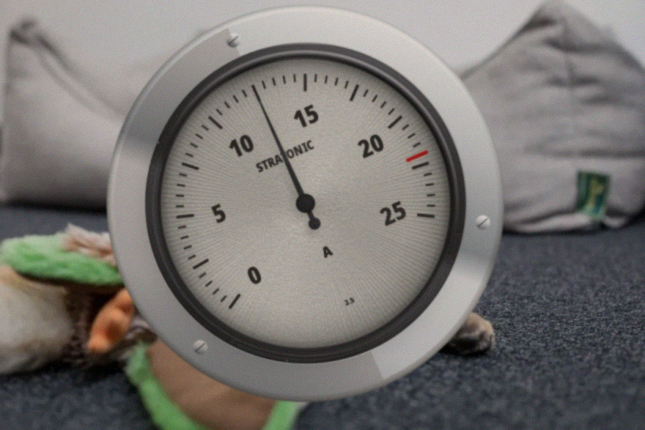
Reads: 12.5A
